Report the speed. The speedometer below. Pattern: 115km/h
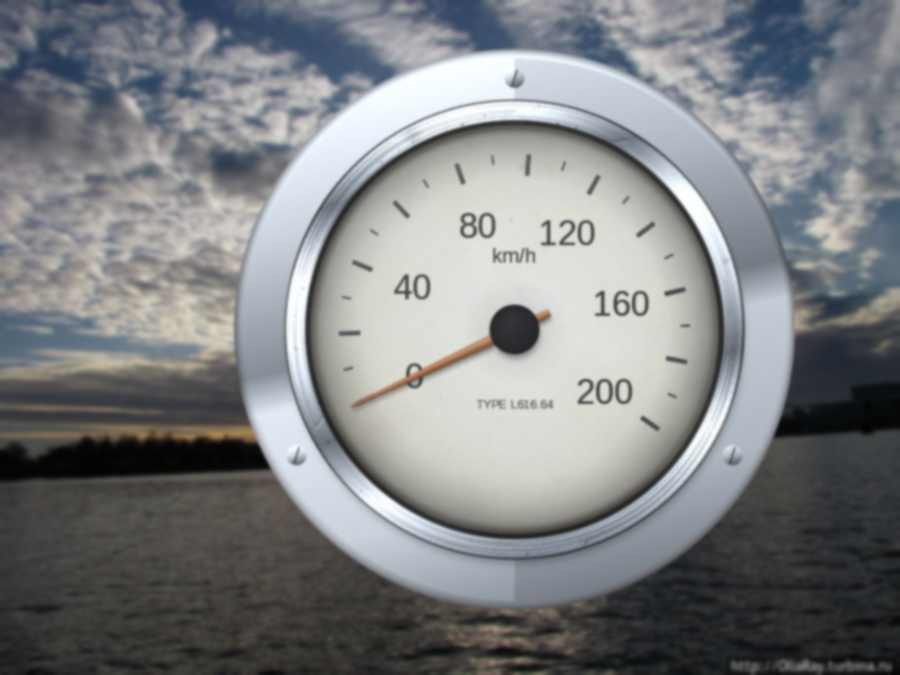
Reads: 0km/h
